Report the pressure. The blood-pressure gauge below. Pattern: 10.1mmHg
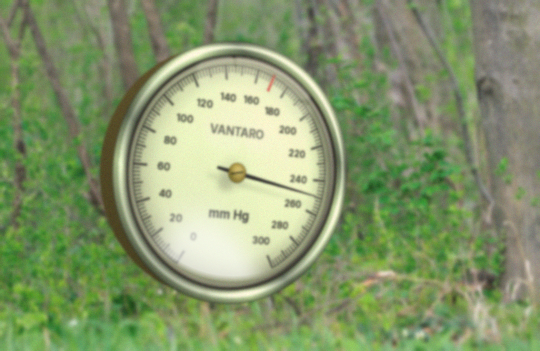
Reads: 250mmHg
